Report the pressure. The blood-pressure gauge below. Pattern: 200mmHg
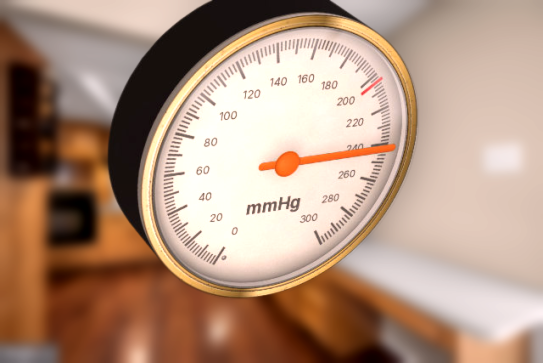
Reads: 240mmHg
